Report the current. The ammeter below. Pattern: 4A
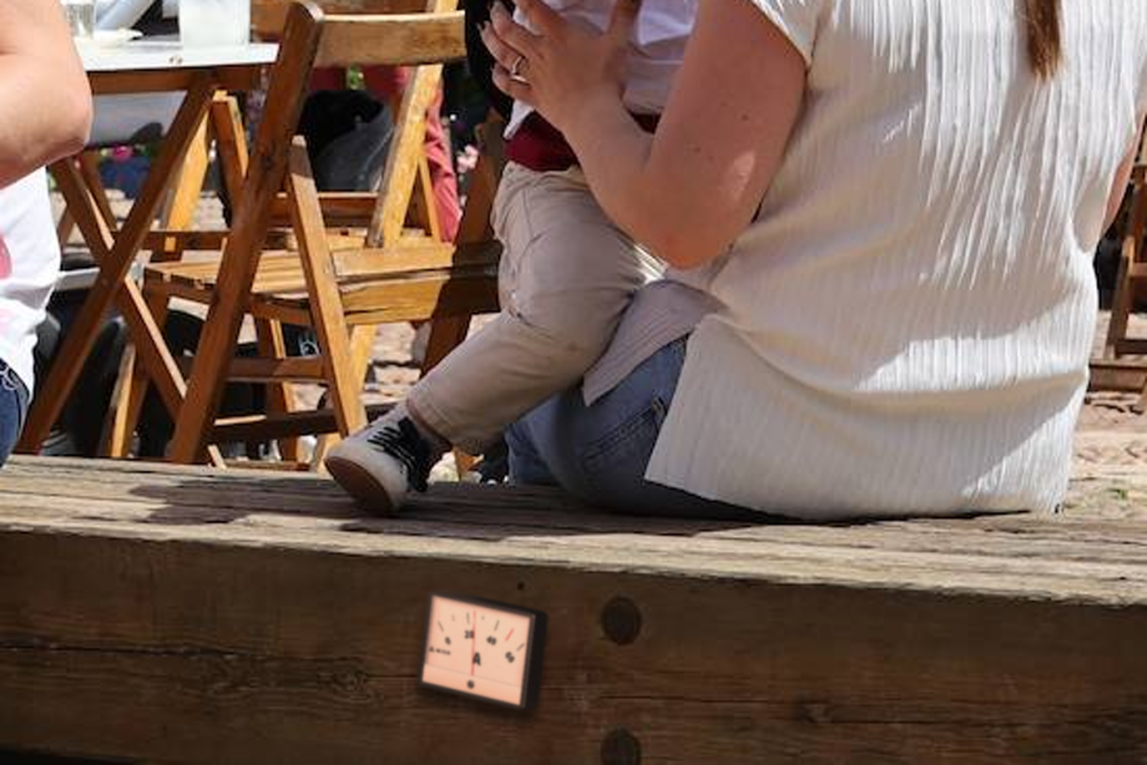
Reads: 25A
